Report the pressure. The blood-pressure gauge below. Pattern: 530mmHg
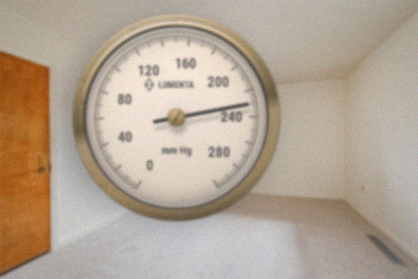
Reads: 230mmHg
